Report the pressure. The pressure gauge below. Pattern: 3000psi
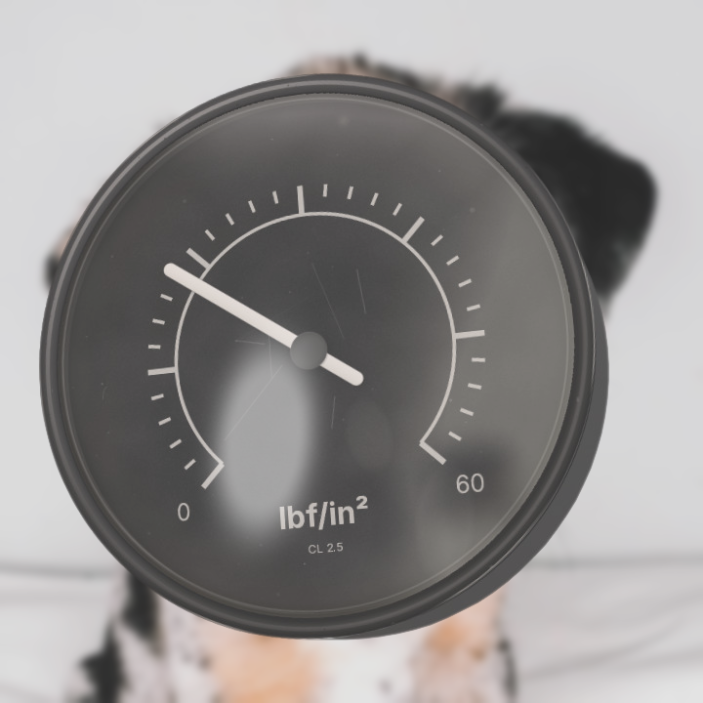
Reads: 18psi
